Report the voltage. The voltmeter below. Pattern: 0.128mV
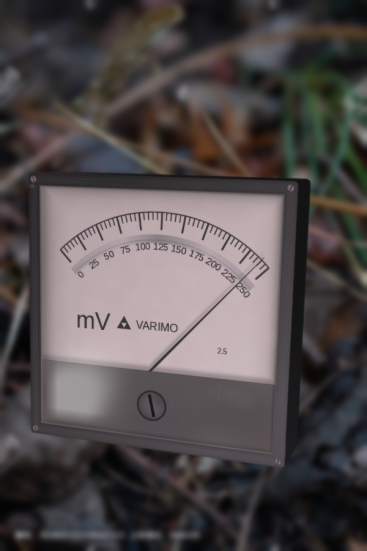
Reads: 240mV
